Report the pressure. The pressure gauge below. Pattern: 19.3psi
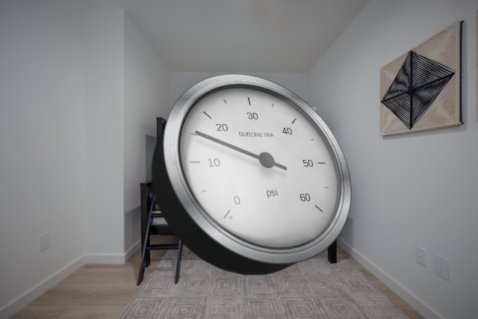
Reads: 15psi
